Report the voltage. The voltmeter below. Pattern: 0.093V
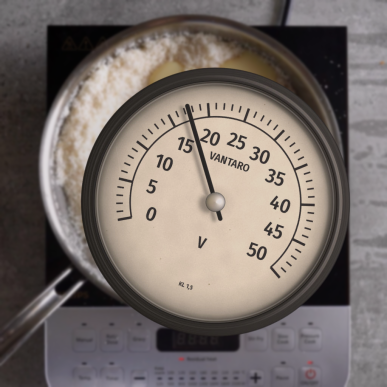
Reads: 17.5V
